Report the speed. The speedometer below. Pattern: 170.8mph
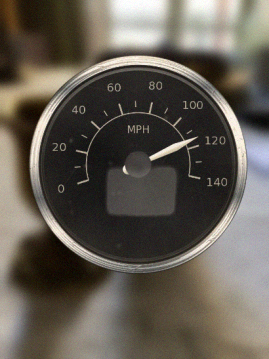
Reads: 115mph
